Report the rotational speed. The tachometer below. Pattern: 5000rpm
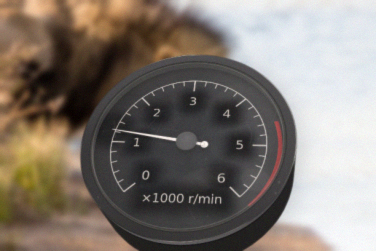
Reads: 1200rpm
